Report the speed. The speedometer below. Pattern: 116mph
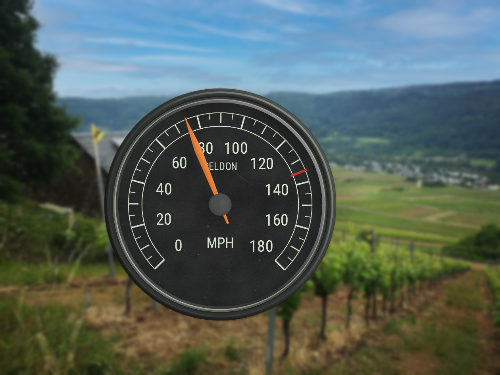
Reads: 75mph
